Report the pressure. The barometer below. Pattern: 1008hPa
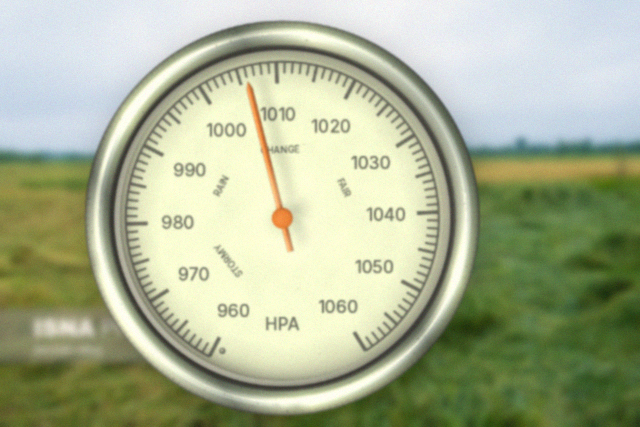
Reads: 1006hPa
